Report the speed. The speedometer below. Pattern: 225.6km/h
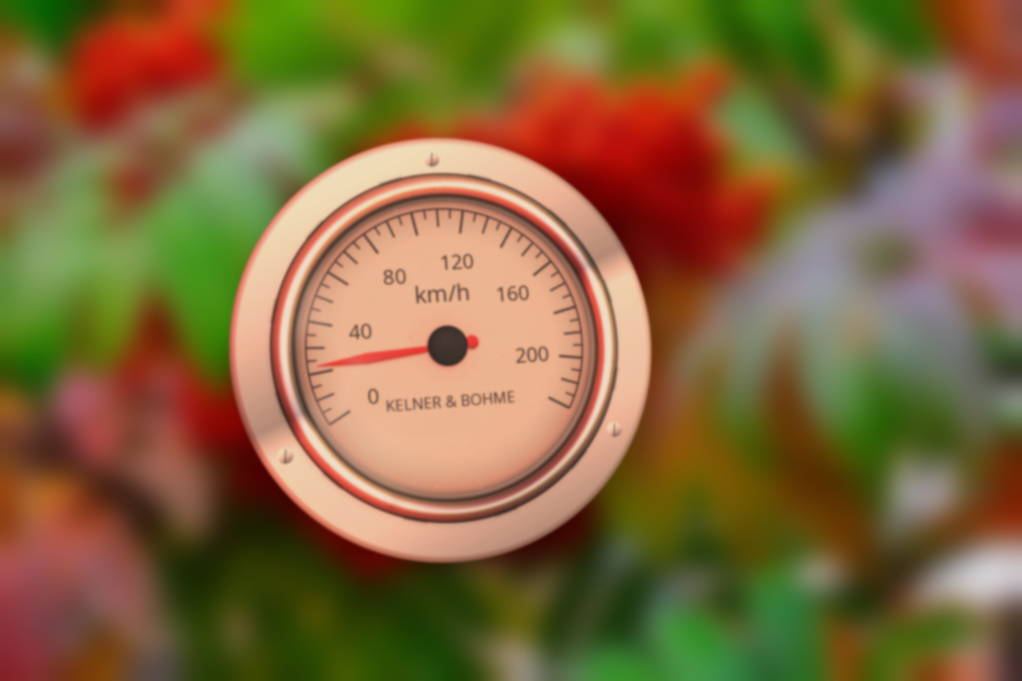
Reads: 22.5km/h
